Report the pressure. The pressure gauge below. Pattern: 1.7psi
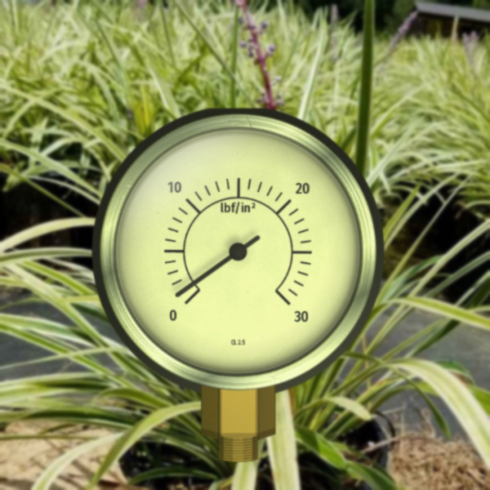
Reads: 1psi
